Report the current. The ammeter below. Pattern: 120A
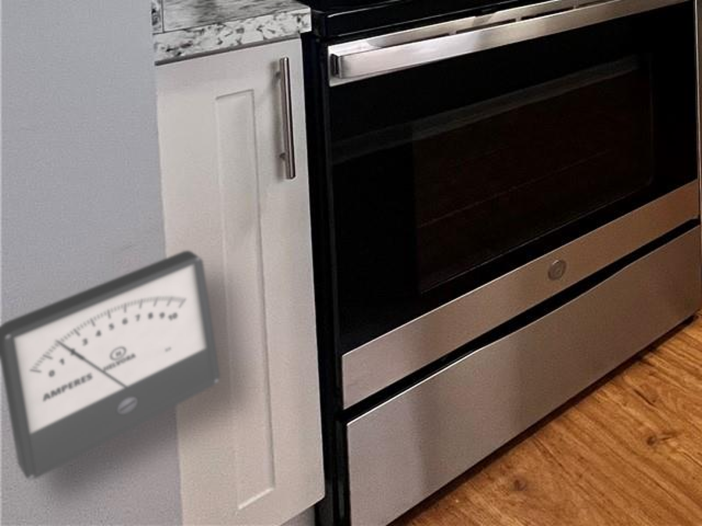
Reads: 2A
